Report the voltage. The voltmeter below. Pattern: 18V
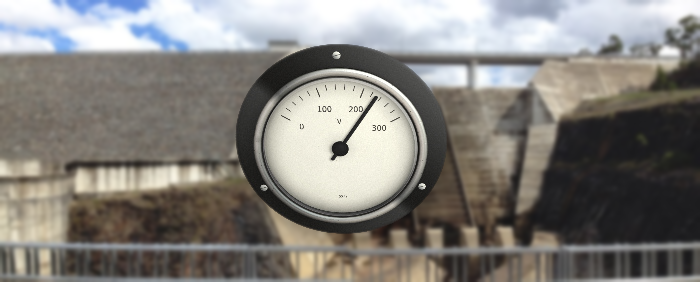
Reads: 230V
